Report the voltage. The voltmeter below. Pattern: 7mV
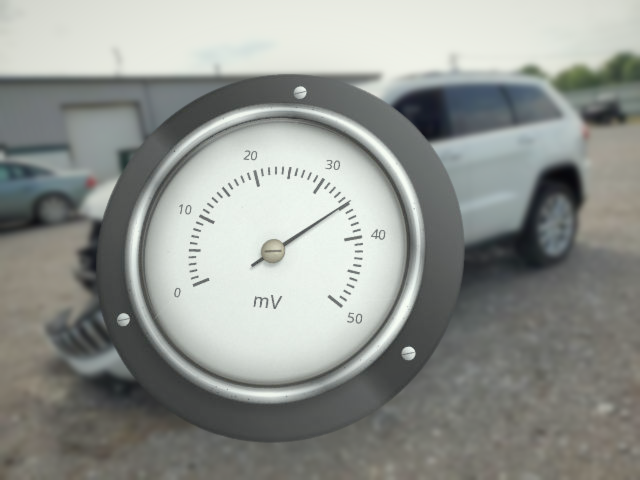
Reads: 35mV
